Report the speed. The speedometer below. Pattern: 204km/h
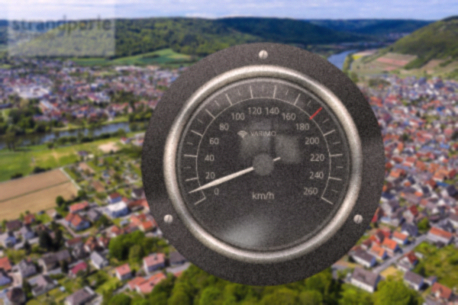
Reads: 10km/h
